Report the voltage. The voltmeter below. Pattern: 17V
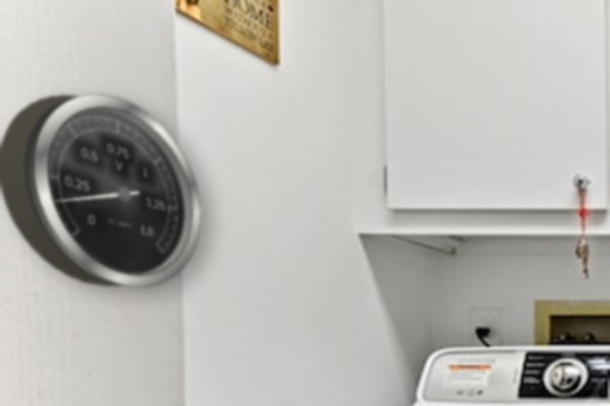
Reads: 0.15V
